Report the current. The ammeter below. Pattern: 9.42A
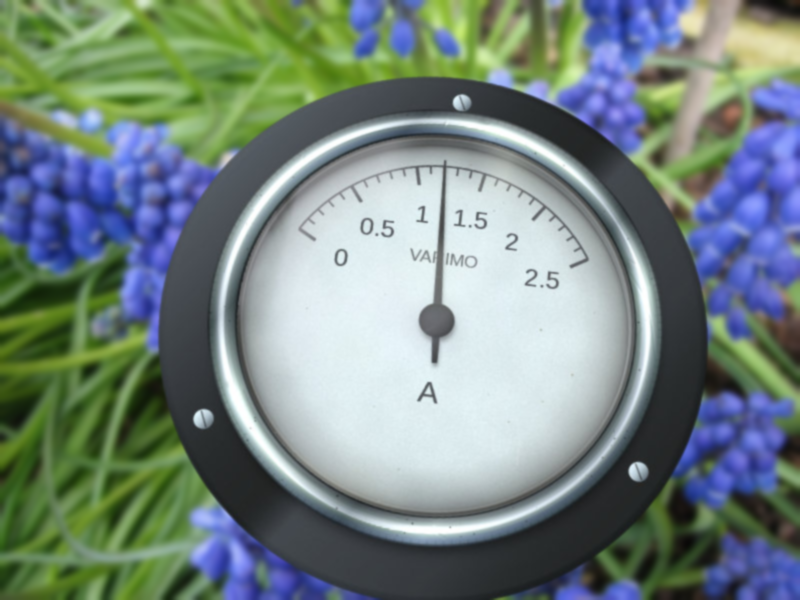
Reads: 1.2A
